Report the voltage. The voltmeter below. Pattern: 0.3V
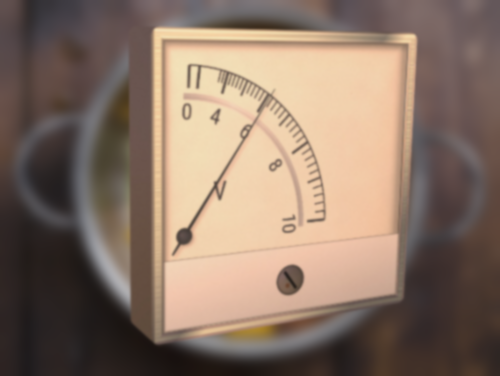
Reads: 6V
